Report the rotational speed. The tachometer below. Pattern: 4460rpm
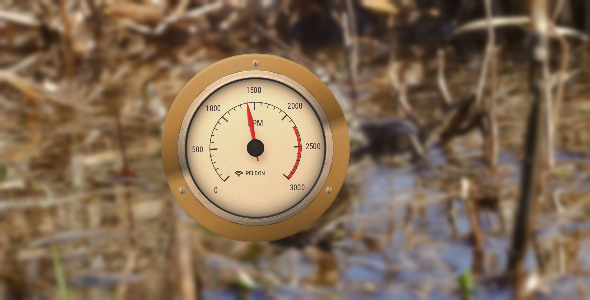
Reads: 1400rpm
